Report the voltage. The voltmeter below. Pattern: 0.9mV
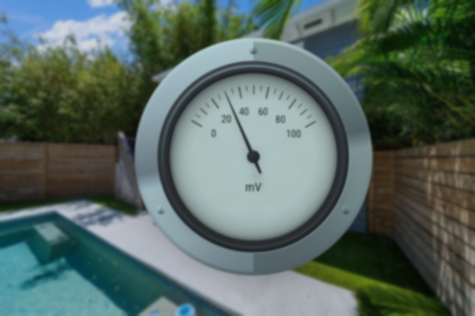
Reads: 30mV
